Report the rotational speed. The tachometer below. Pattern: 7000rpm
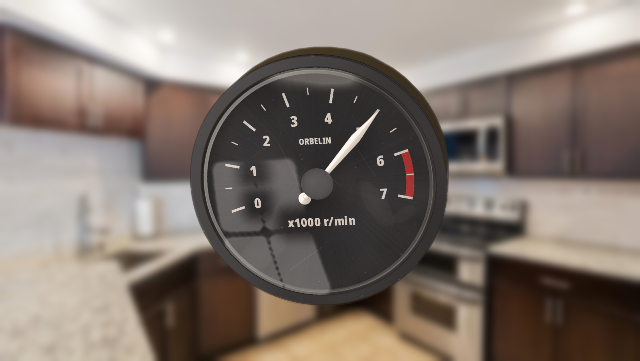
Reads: 5000rpm
